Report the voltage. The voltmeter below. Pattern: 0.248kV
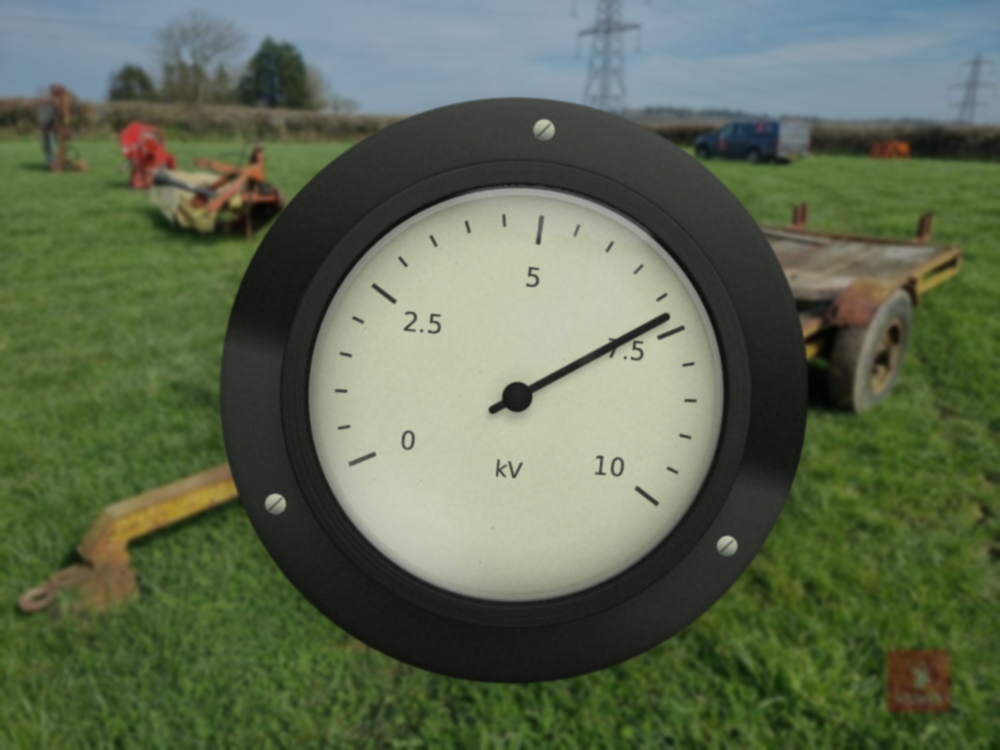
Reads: 7.25kV
